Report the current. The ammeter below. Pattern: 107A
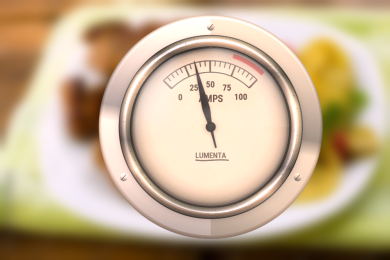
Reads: 35A
